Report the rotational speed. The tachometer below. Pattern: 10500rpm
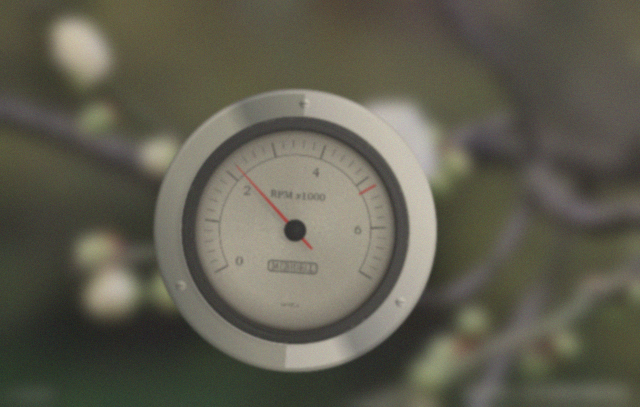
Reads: 2200rpm
